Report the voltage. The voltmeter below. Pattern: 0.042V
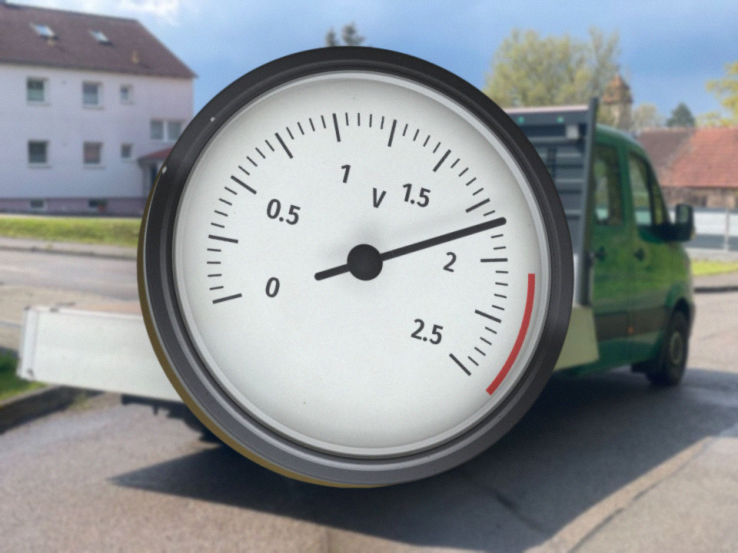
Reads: 1.85V
